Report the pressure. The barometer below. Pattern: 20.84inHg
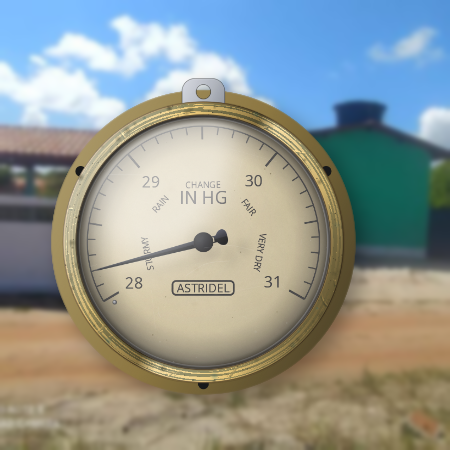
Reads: 28.2inHg
